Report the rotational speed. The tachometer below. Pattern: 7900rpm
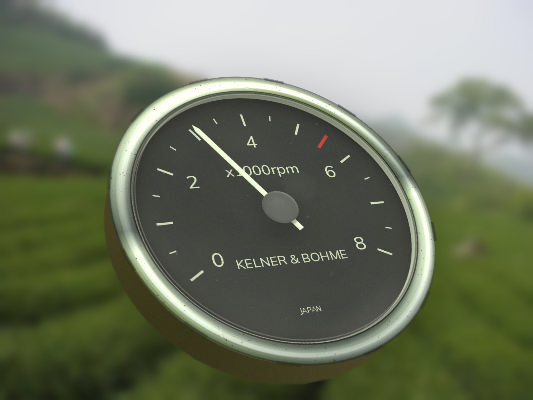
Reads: 3000rpm
